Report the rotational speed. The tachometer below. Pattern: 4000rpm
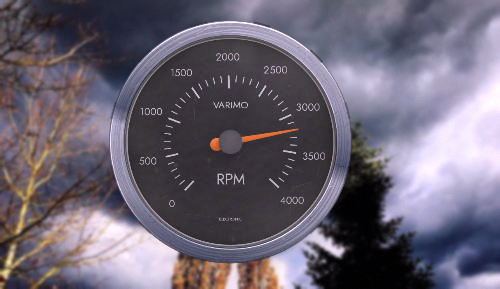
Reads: 3200rpm
